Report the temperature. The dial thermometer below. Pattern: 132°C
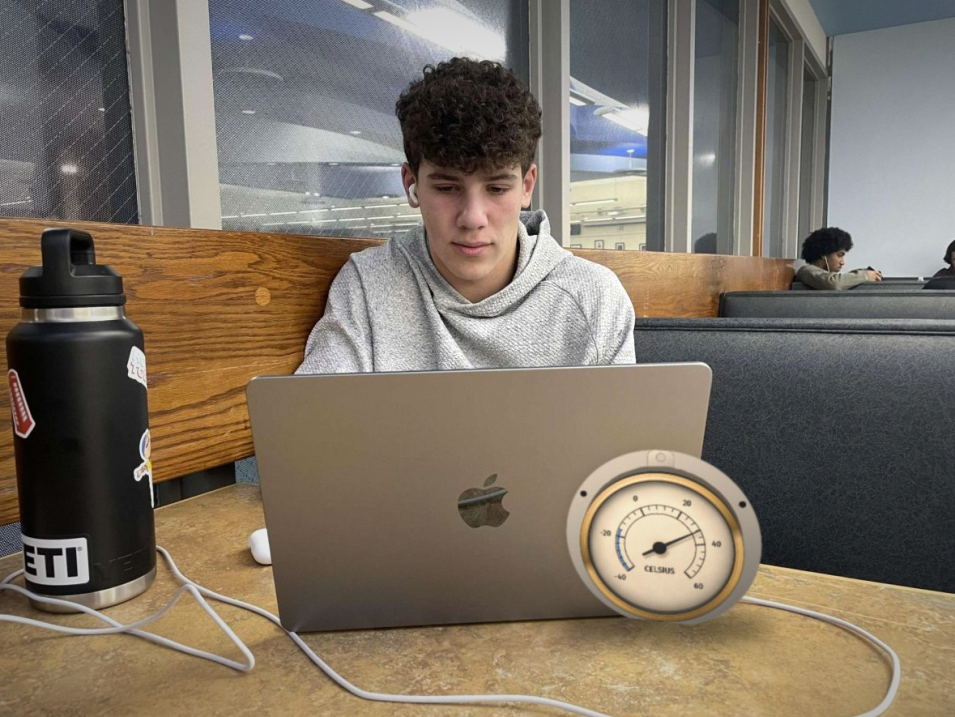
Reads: 32°C
